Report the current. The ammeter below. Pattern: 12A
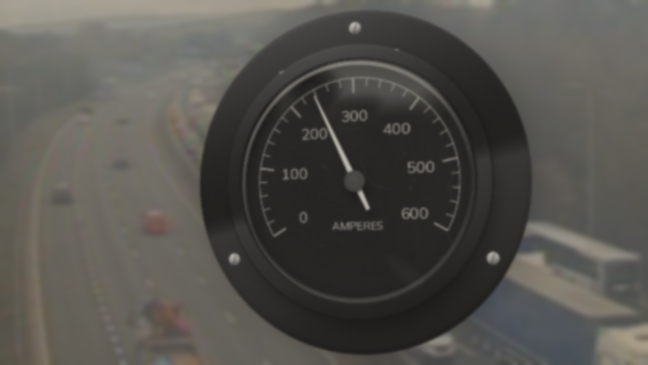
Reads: 240A
